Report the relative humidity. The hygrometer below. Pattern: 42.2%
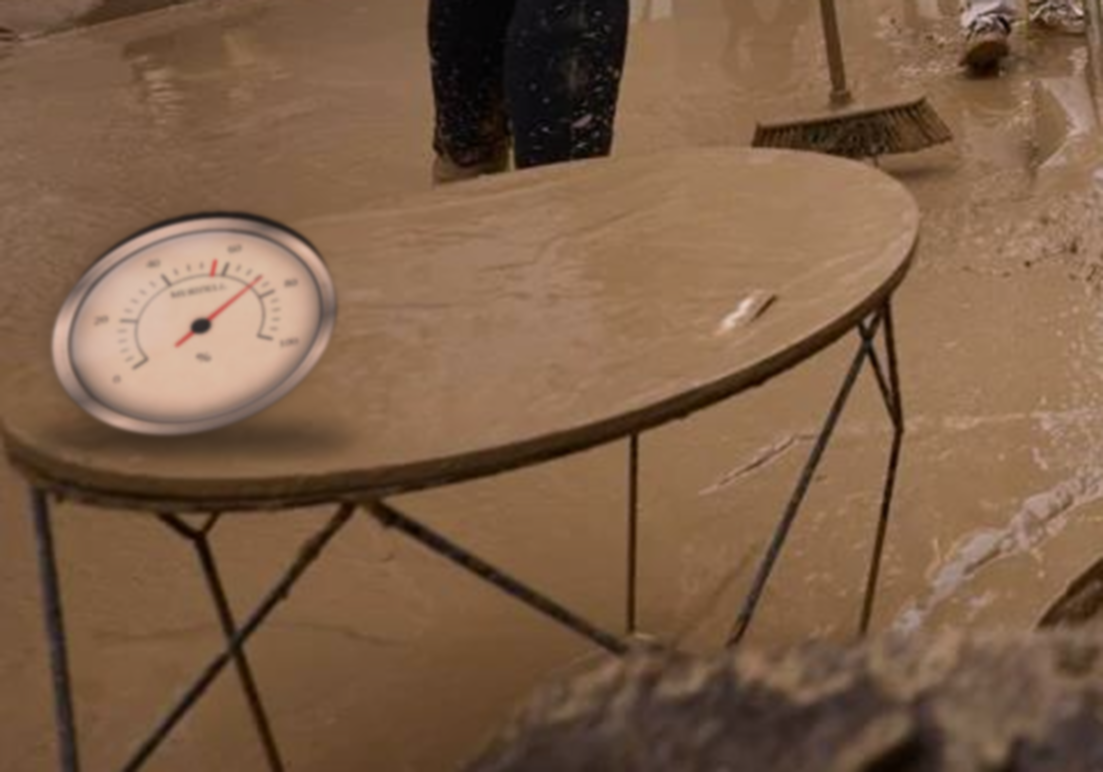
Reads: 72%
